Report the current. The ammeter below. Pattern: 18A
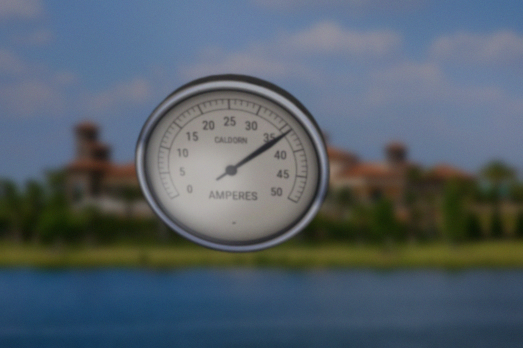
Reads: 36A
